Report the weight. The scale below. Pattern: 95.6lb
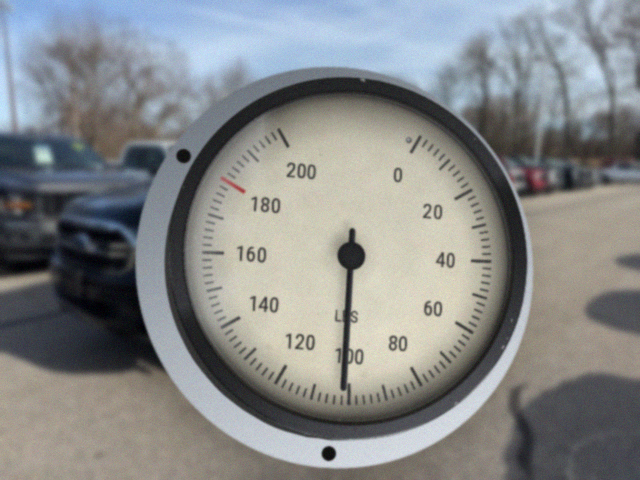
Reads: 102lb
